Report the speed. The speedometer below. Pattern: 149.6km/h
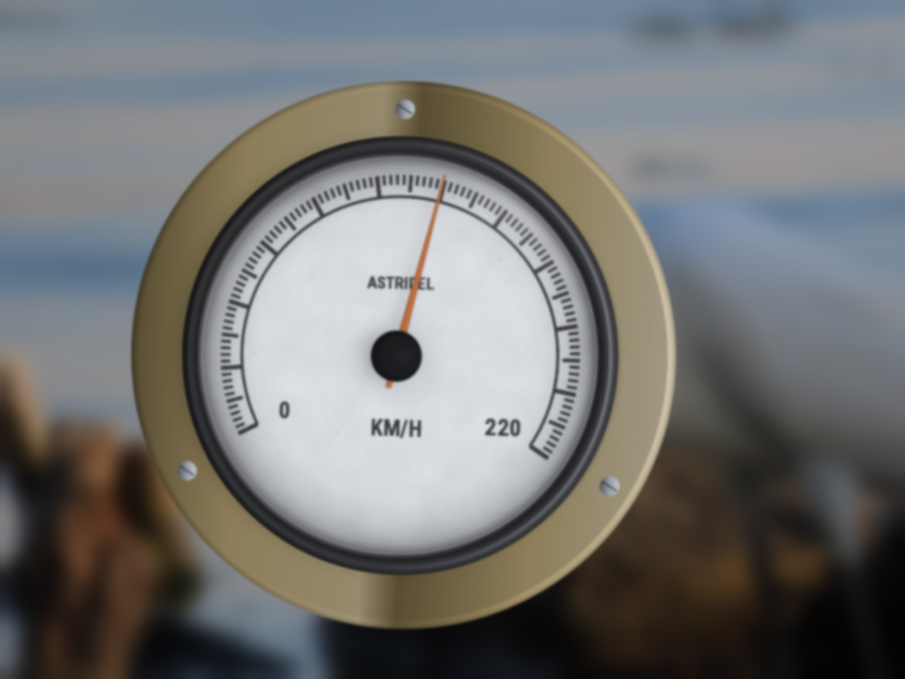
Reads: 120km/h
